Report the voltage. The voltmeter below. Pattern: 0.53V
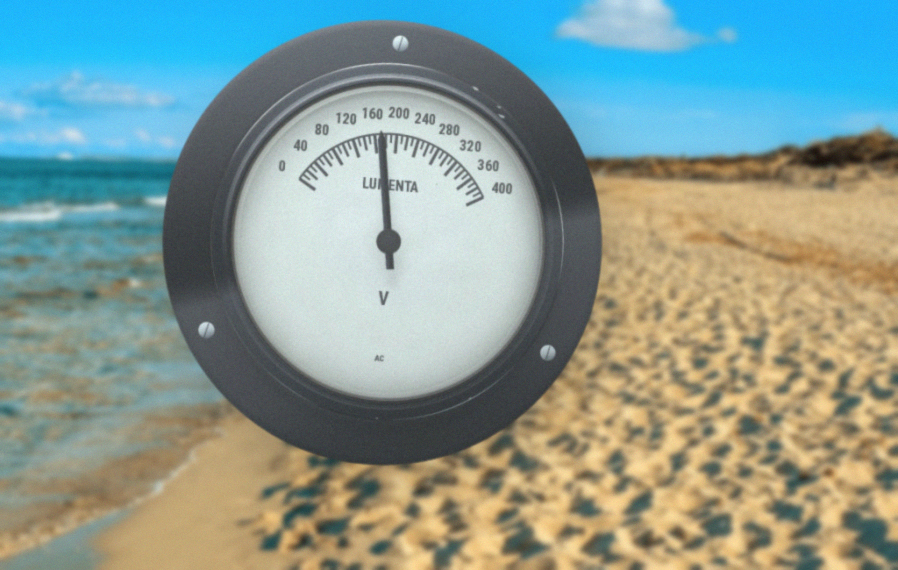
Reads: 170V
